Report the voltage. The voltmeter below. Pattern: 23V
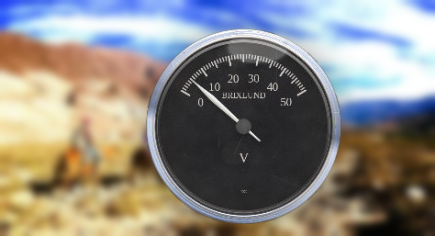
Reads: 5V
